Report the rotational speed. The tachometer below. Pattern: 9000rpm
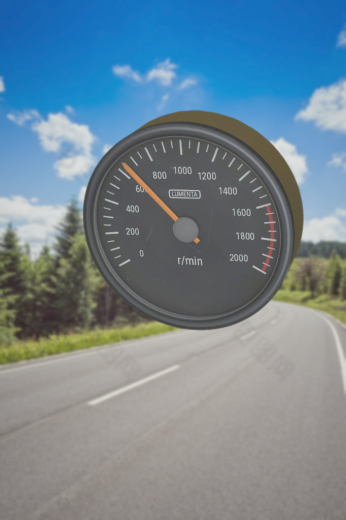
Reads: 650rpm
